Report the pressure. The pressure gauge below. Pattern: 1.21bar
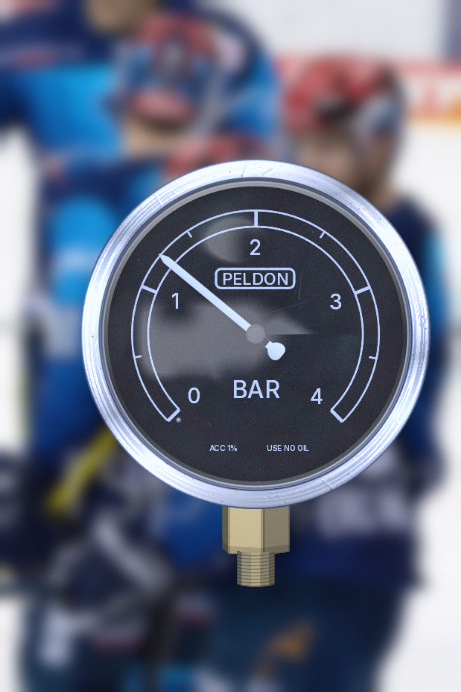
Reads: 1.25bar
